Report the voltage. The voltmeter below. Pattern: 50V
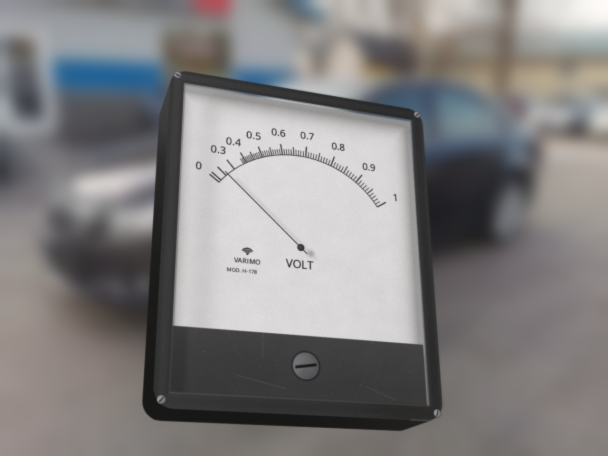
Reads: 0.2V
